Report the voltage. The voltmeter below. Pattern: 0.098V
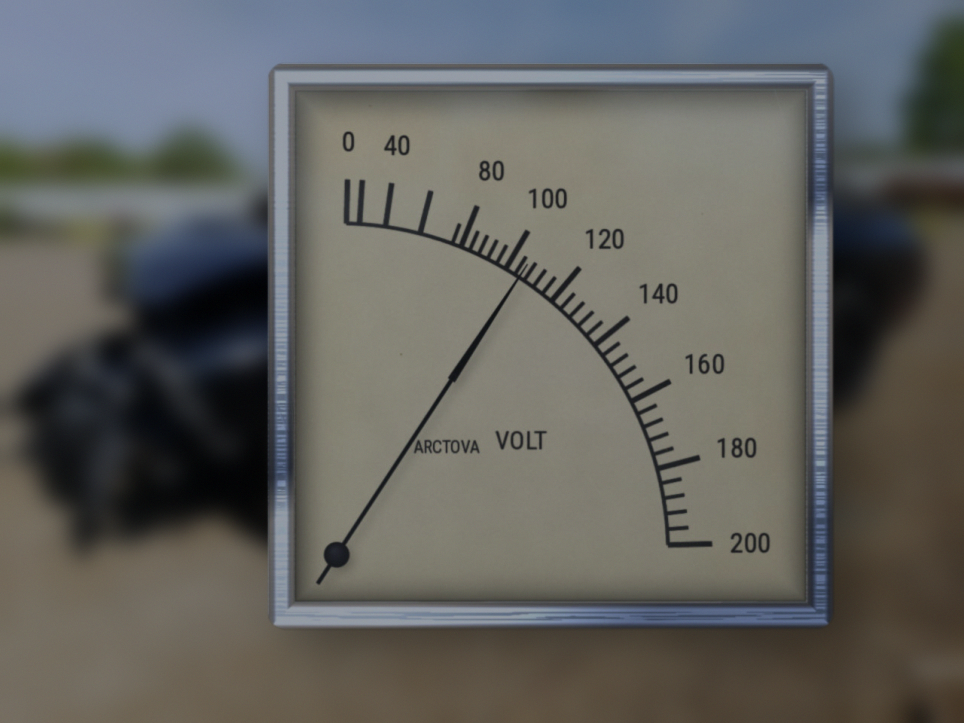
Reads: 106V
